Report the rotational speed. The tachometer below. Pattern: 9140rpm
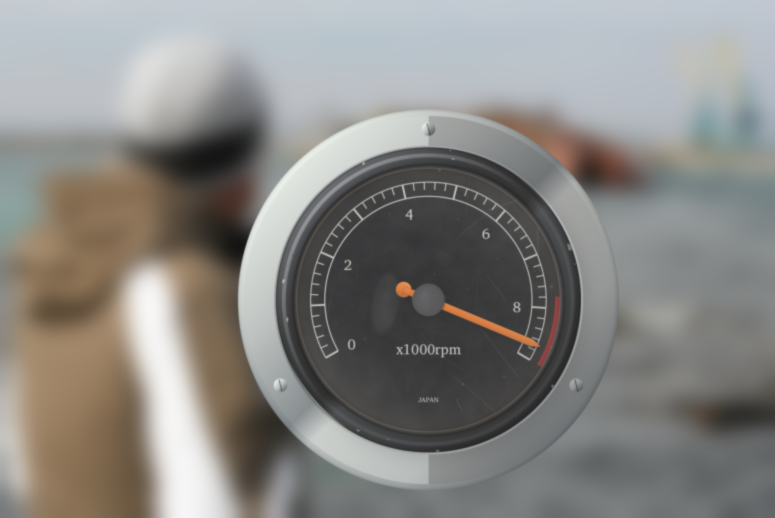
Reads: 8700rpm
